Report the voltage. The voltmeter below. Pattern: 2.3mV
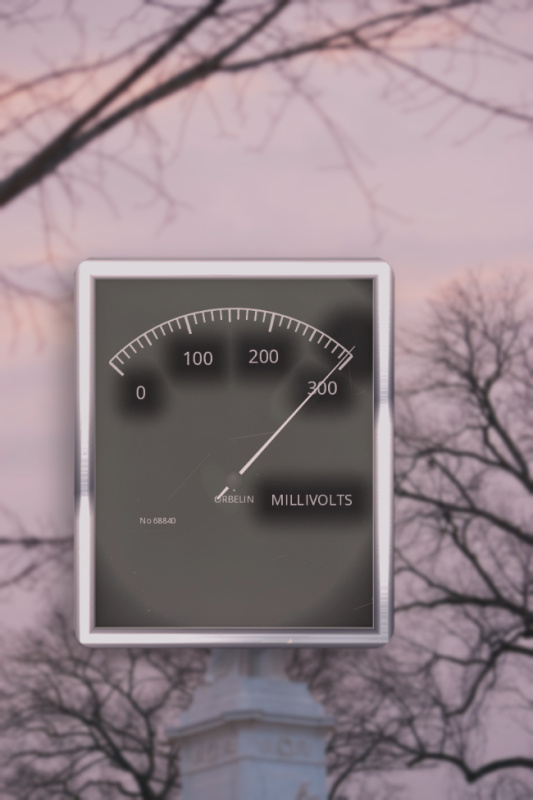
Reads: 295mV
